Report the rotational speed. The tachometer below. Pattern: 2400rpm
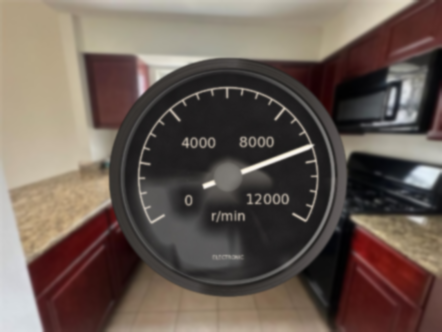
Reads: 9500rpm
